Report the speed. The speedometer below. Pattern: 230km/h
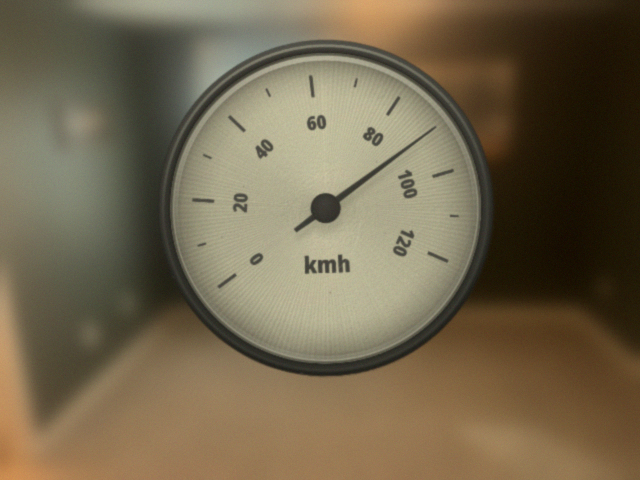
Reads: 90km/h
